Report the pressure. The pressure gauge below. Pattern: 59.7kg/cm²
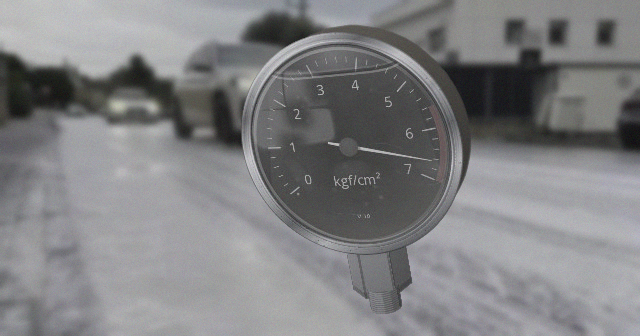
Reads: 6.6kg/cm²
